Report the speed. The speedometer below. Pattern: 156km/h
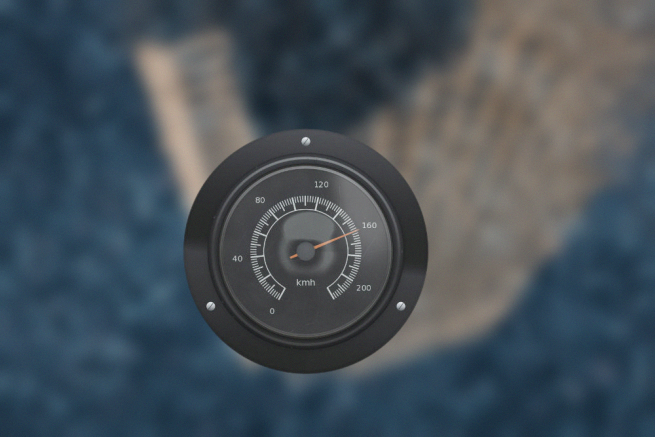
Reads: 160km/h
